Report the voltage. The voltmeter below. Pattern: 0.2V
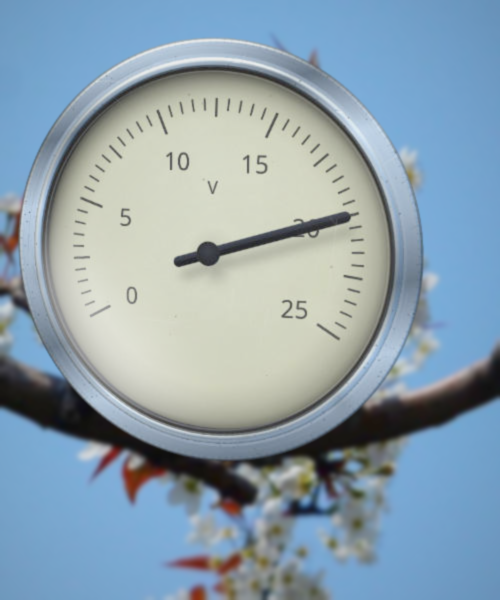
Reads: 20V
